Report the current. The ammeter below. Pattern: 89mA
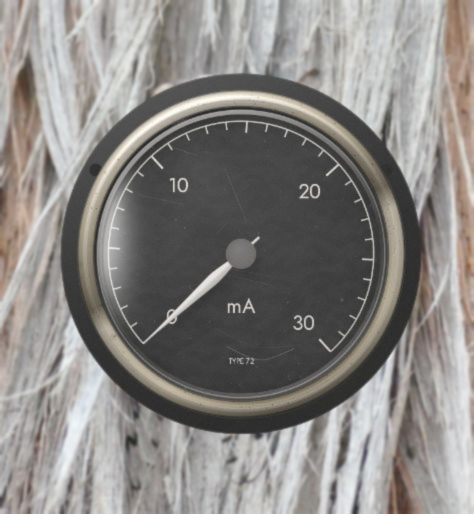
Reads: 0mA
